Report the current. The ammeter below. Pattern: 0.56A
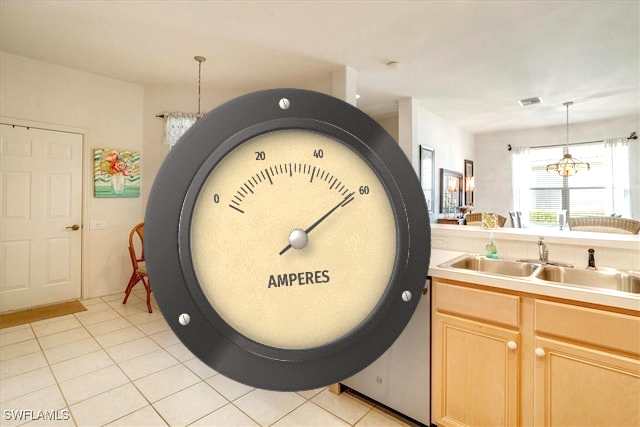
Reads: 58A
